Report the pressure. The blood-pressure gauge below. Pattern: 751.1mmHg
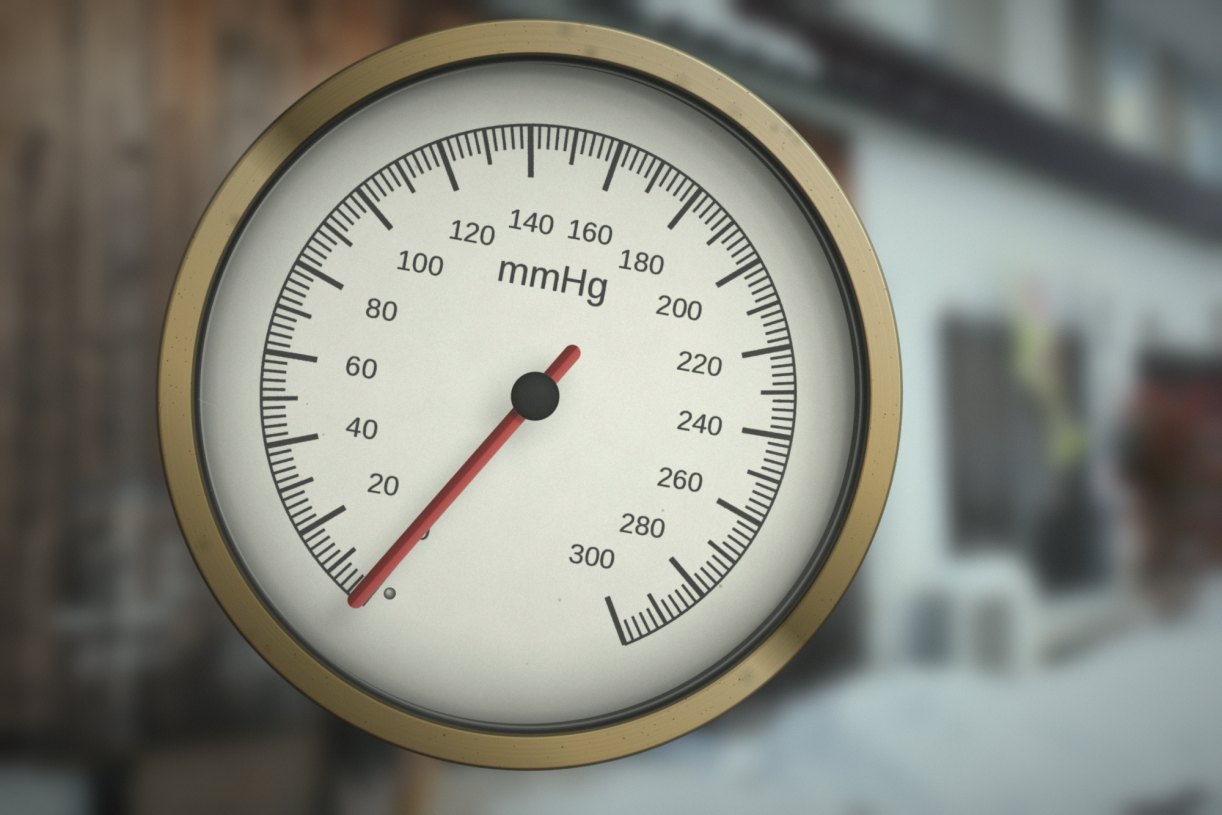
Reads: 2mmHg
